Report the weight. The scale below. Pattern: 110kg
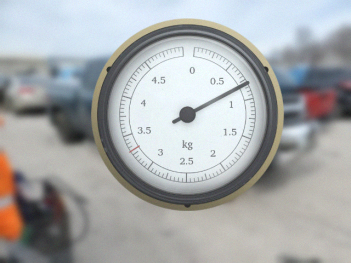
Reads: 0.8kg
